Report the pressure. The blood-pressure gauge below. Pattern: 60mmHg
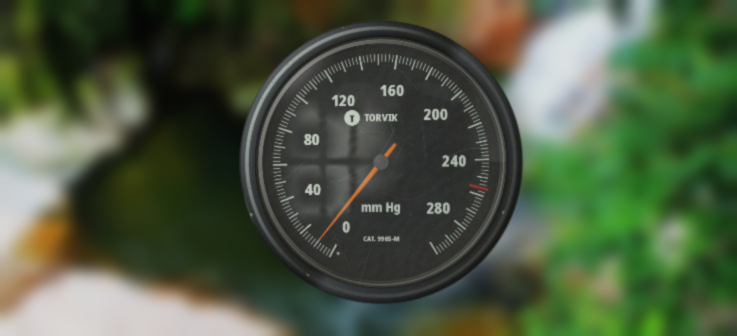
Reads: 10mmHg
